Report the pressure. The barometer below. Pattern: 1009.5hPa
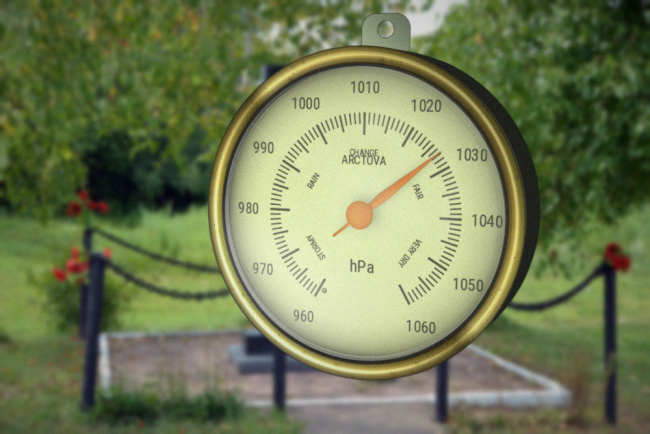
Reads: 1027hPa
